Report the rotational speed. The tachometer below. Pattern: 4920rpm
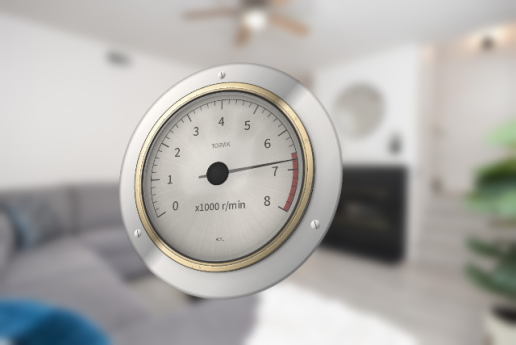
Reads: 6800rpm
